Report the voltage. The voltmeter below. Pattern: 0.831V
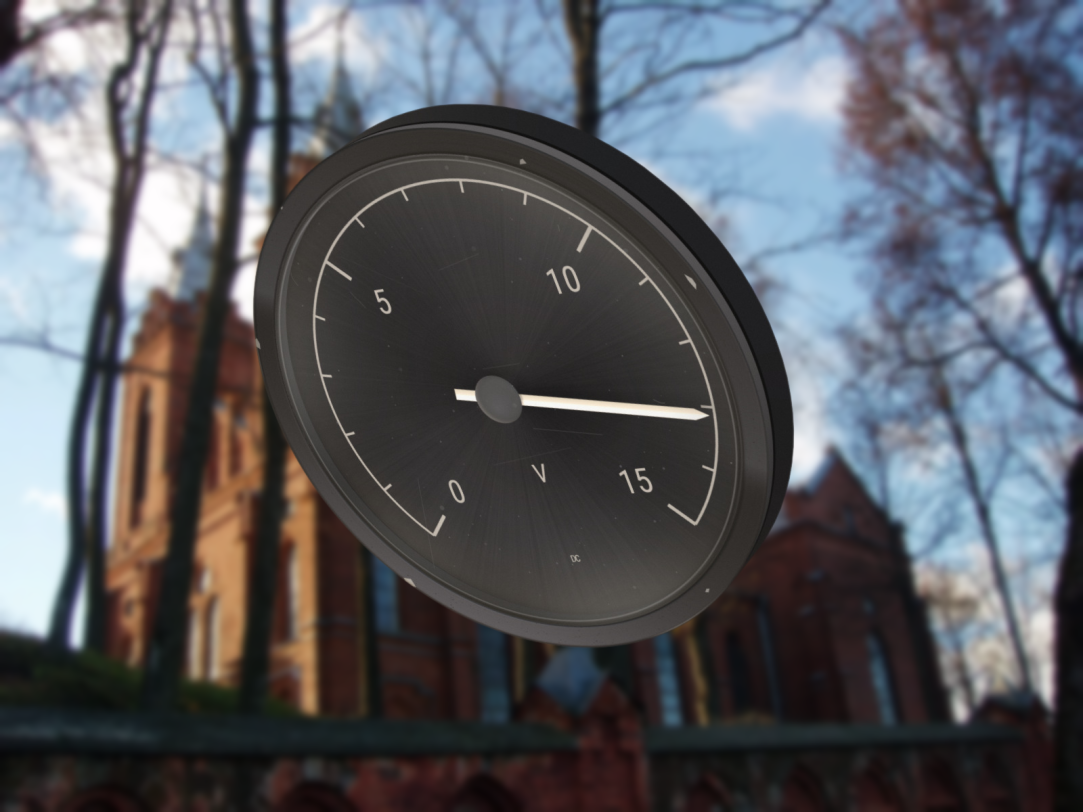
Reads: 13V
